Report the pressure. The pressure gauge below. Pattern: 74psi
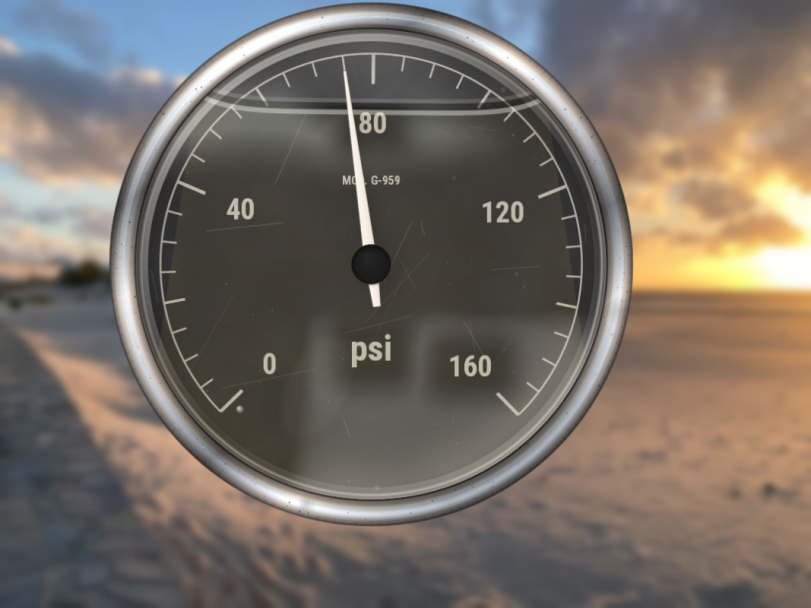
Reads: 75psi
